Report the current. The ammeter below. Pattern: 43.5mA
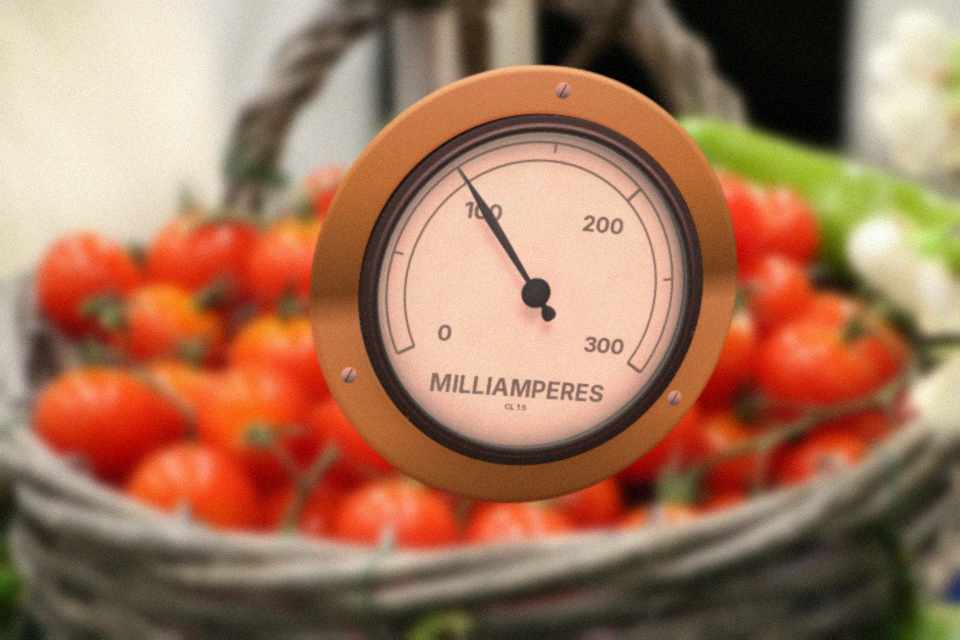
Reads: 100mA
